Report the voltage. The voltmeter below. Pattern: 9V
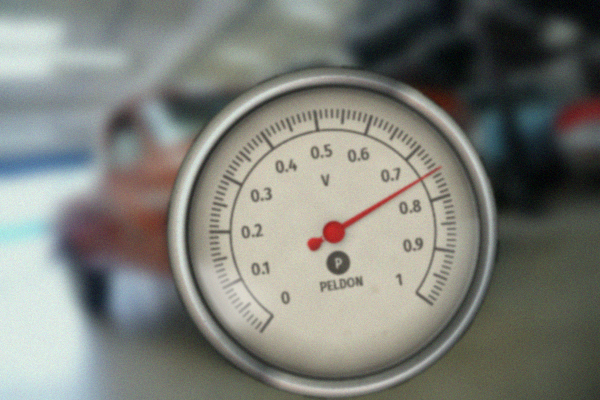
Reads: 0.75V
